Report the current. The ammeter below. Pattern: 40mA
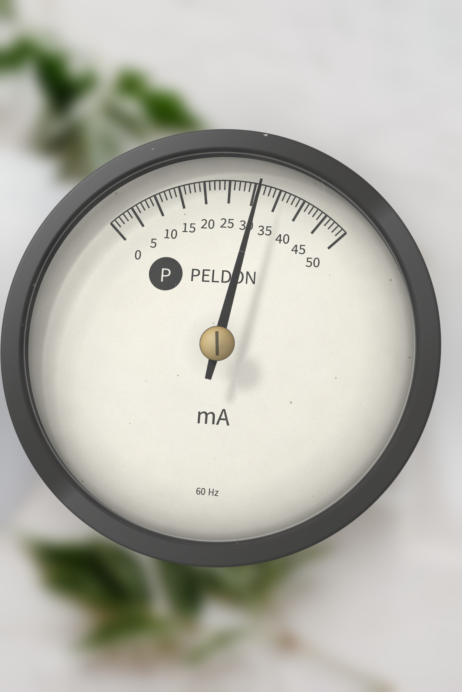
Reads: 31mA
